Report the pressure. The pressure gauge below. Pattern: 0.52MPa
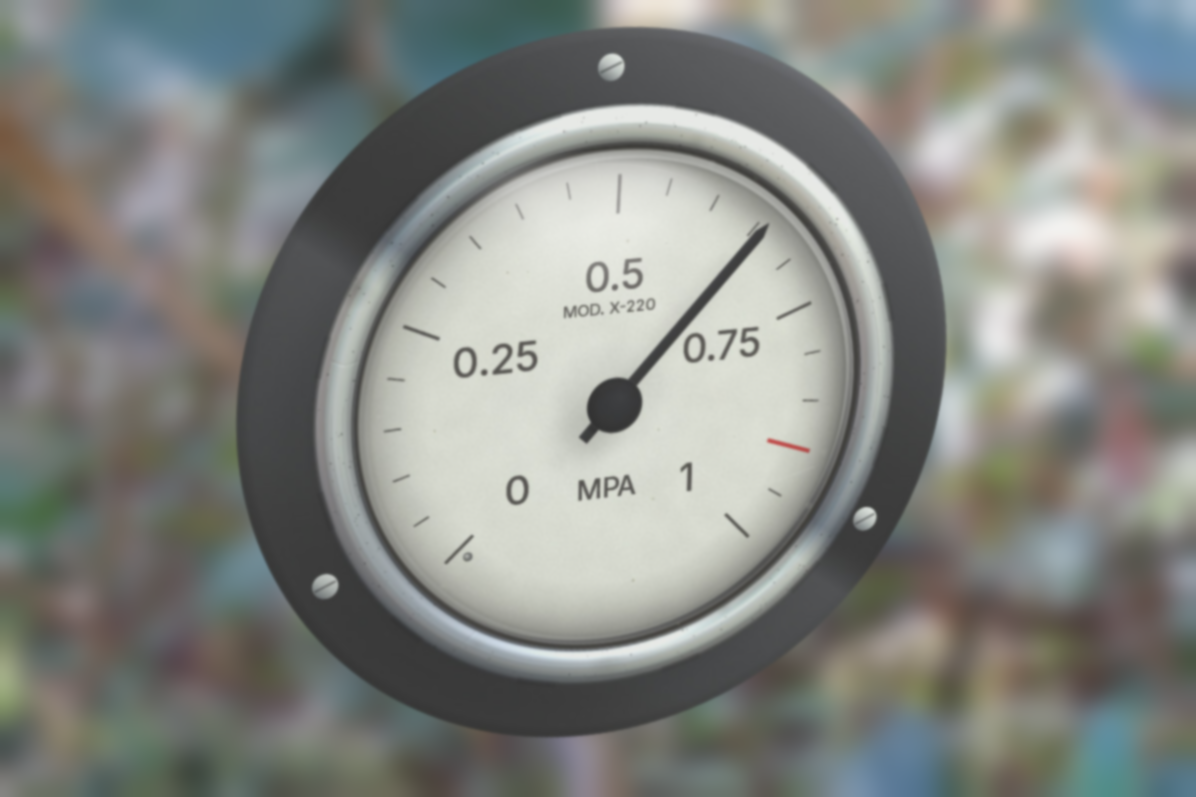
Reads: 0.65MPa
